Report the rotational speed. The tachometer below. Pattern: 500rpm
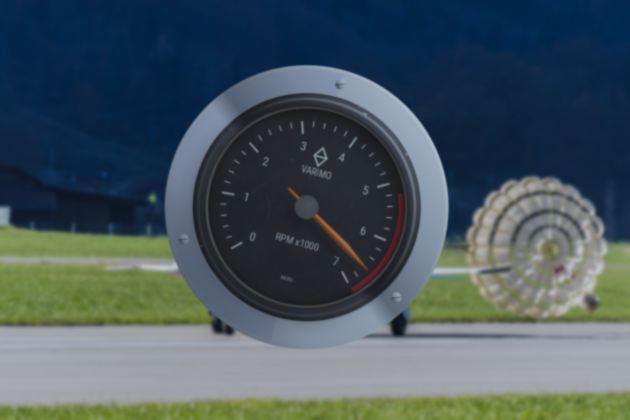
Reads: 6600rpm
